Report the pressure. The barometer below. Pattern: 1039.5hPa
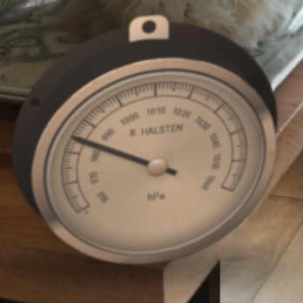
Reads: 985hPa
